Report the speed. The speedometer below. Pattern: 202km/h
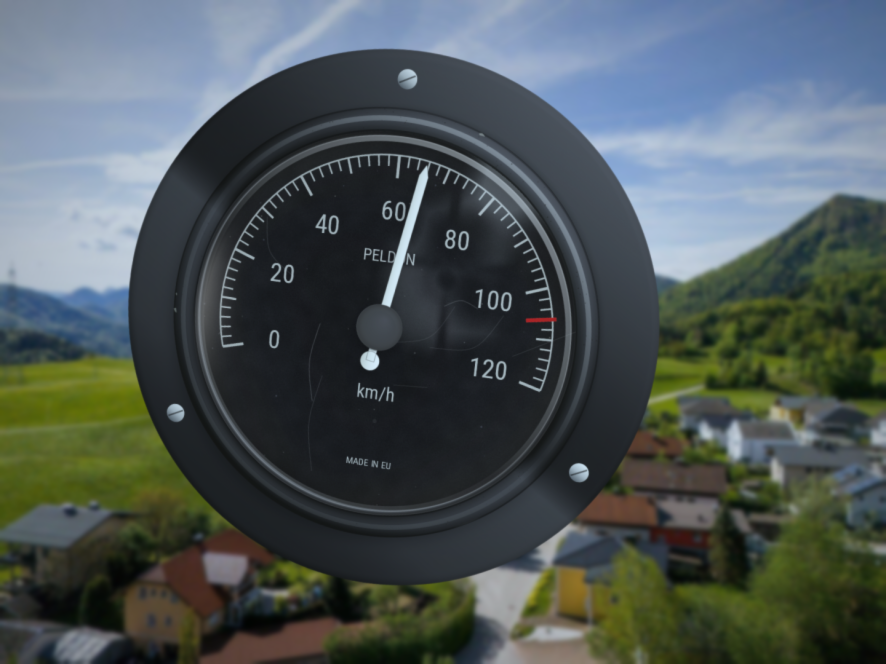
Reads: 66km/h
